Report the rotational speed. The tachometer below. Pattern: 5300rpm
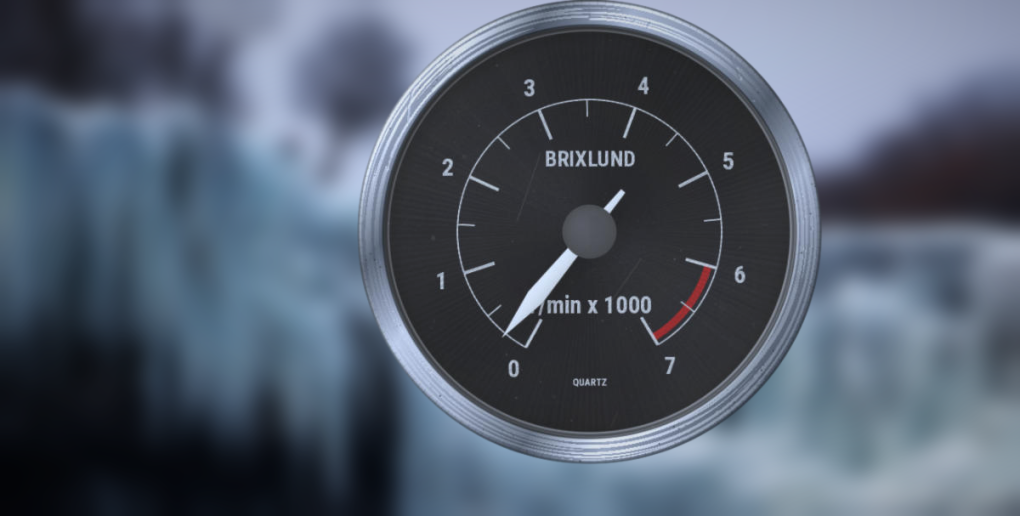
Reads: 250rpm
